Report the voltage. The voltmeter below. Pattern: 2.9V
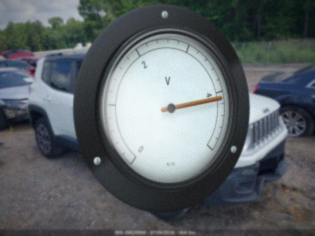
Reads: 4.1V
